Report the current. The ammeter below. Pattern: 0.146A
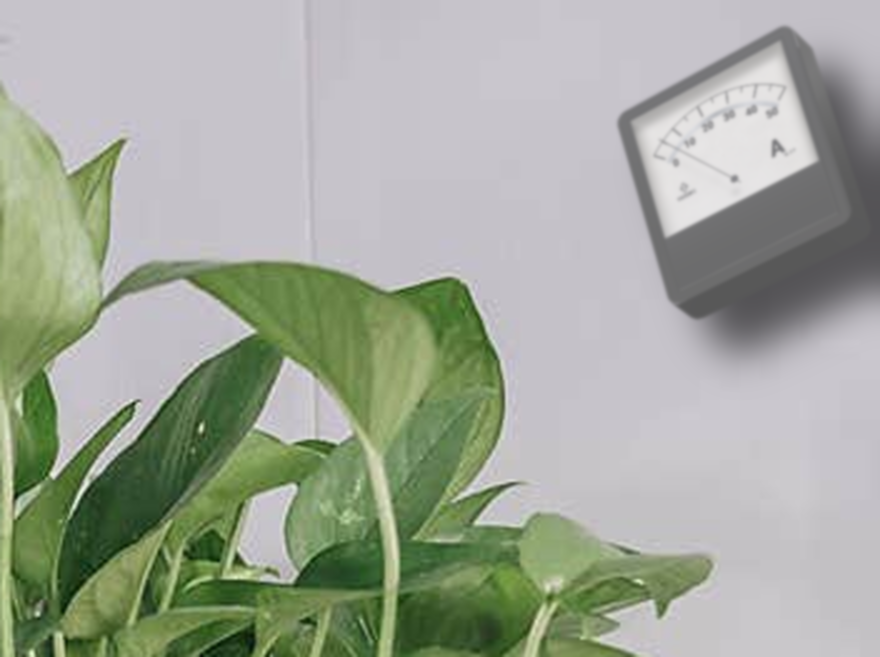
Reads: 5A
